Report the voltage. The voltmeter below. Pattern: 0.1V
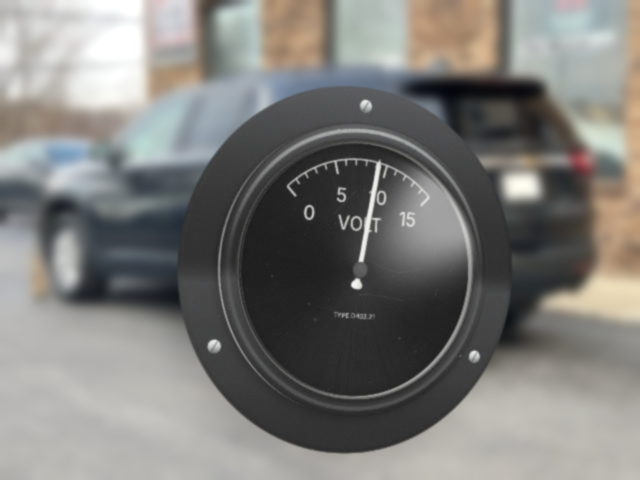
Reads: 9V
